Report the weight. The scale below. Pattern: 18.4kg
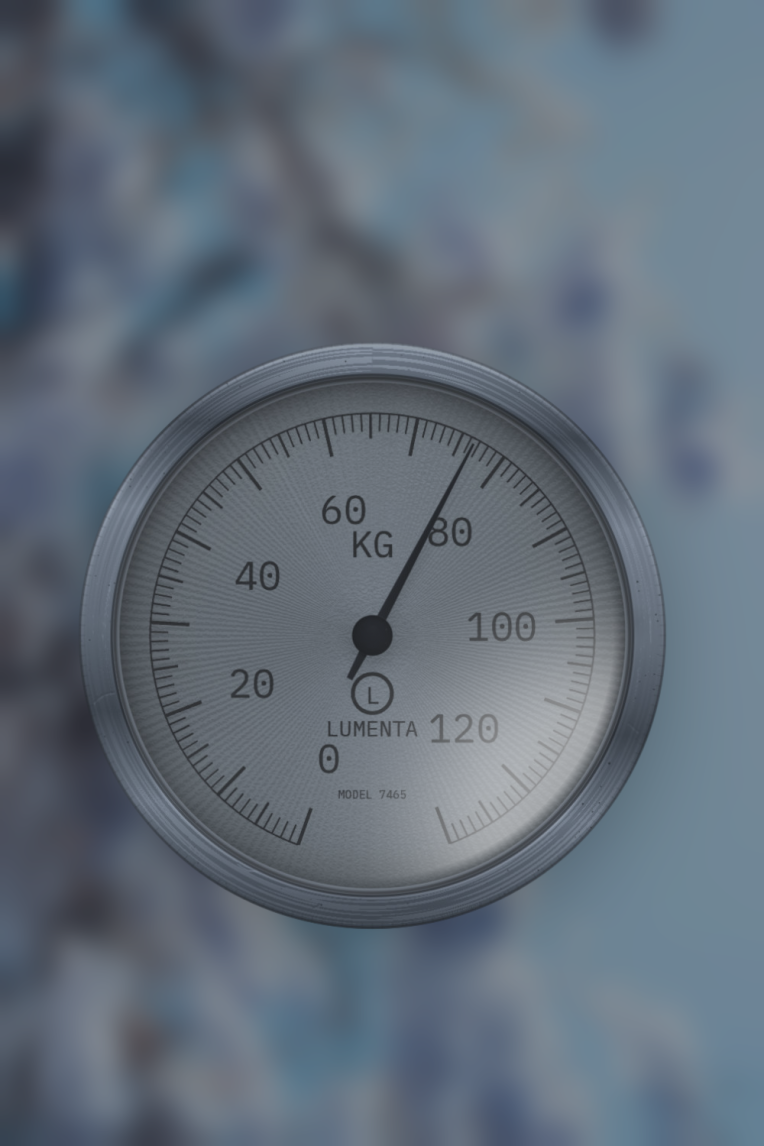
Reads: 76.5kg
